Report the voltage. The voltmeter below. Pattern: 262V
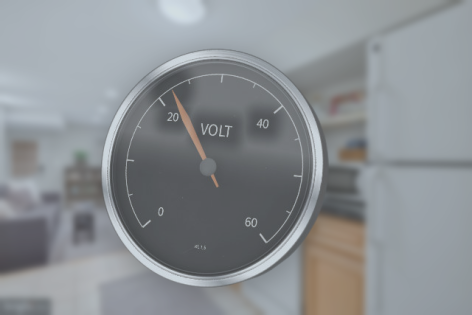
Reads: 22.5V
